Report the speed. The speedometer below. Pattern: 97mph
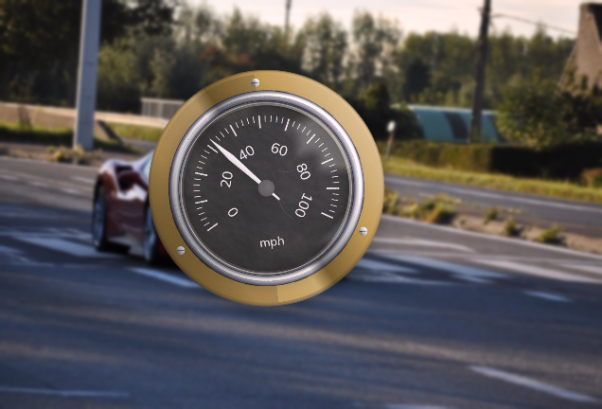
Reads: 32mph
